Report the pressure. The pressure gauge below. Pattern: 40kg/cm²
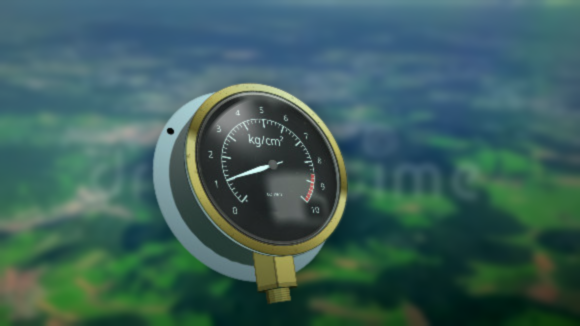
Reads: 1kg/cm²
